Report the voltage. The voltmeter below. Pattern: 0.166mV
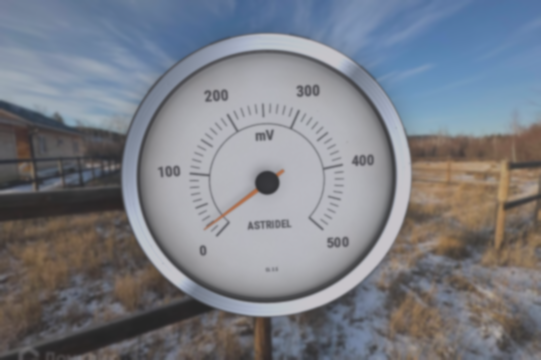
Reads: 20mV
